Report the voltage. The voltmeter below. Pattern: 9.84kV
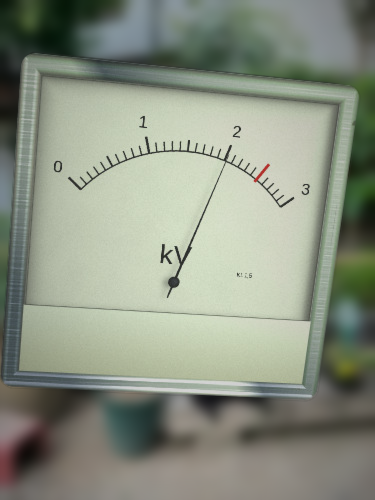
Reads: 2kV
